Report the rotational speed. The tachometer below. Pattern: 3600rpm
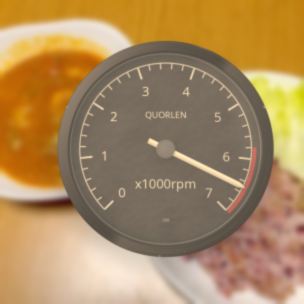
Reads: 6500rpm
